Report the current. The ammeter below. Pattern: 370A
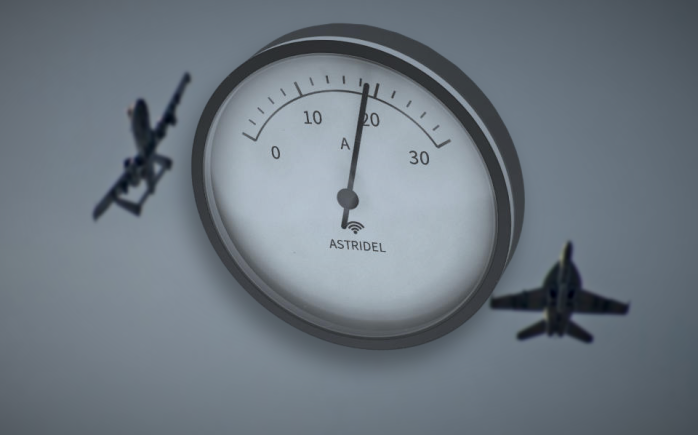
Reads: 19A
